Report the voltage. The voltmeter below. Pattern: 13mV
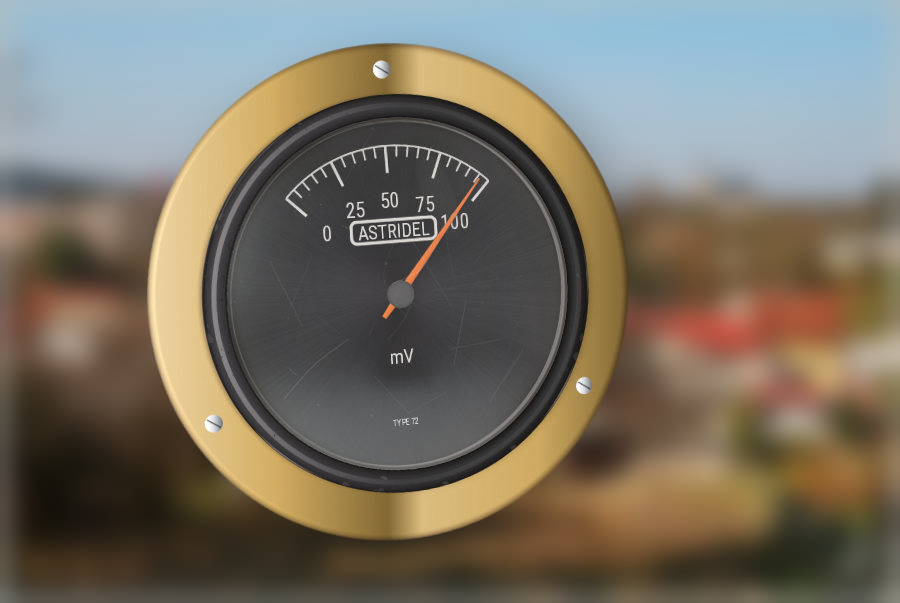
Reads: 95mV
